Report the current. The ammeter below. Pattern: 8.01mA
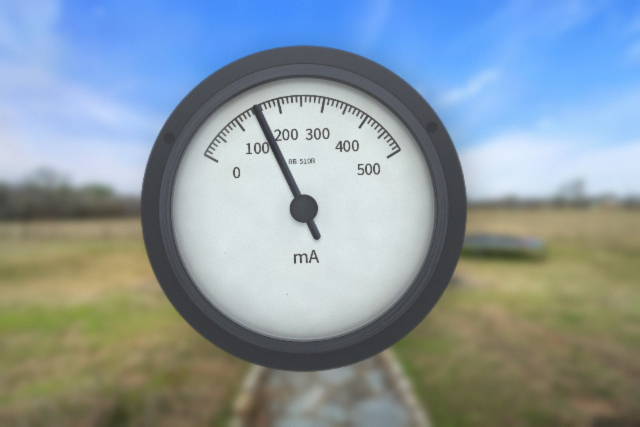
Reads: 150mA
